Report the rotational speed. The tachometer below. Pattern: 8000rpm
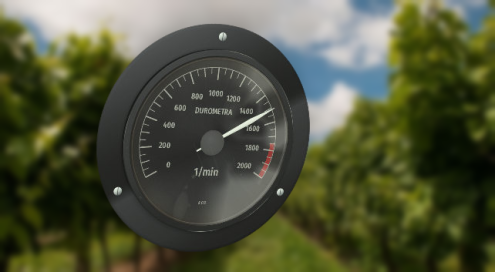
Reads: 1500rpm
